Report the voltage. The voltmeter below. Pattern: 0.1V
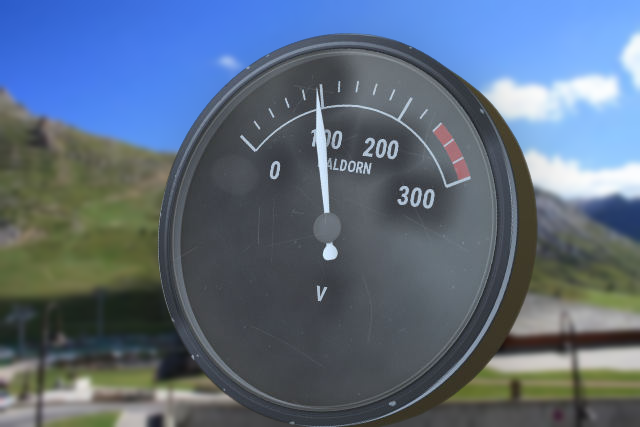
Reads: 100V
